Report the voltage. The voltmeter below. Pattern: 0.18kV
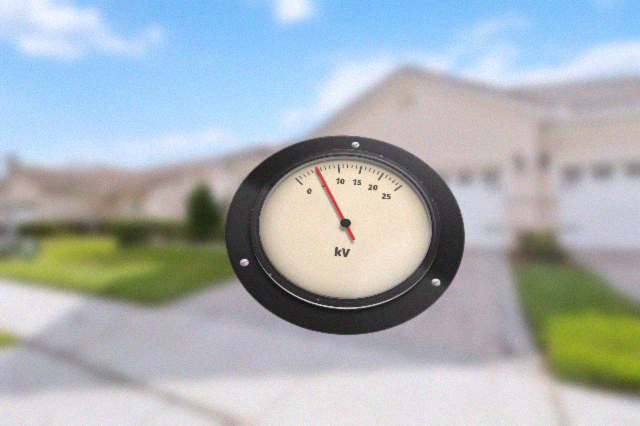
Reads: 5kV
